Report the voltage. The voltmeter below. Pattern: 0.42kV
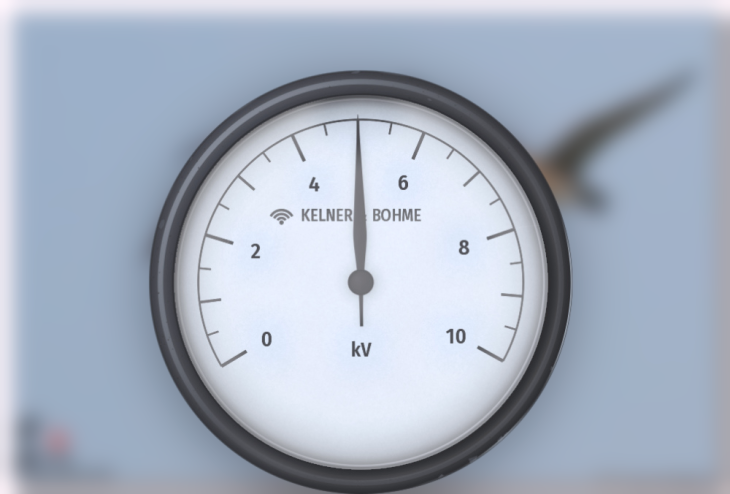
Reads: 5kV
